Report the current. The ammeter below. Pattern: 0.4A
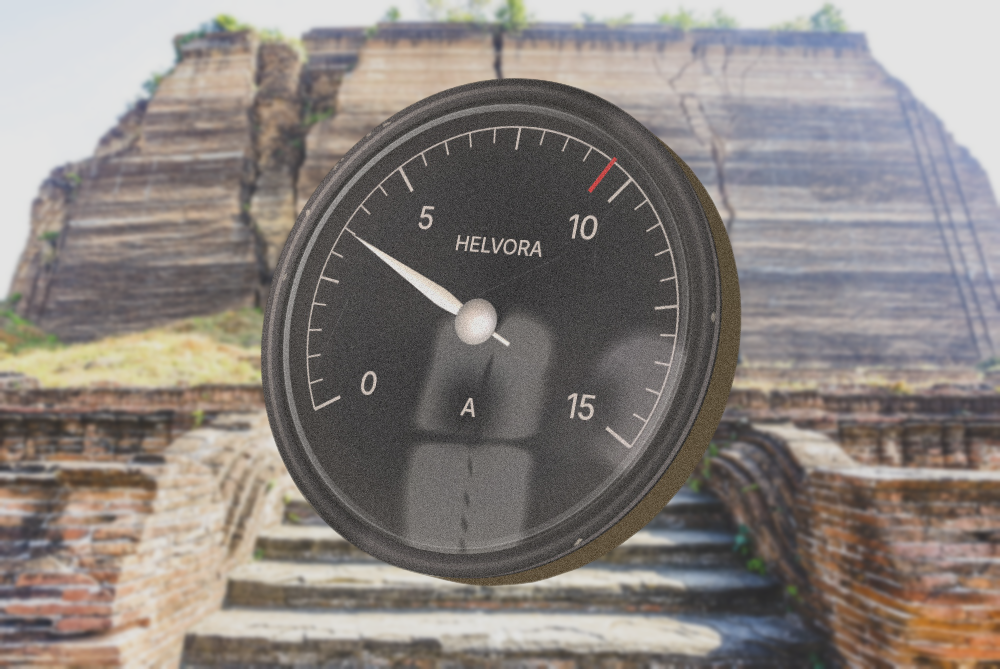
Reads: 3.5A
